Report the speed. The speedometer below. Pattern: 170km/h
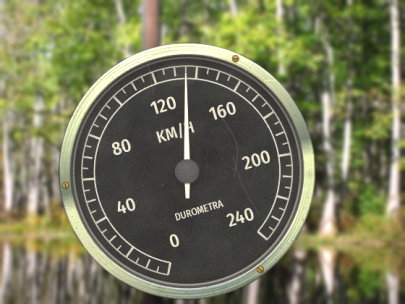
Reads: 135km/h
